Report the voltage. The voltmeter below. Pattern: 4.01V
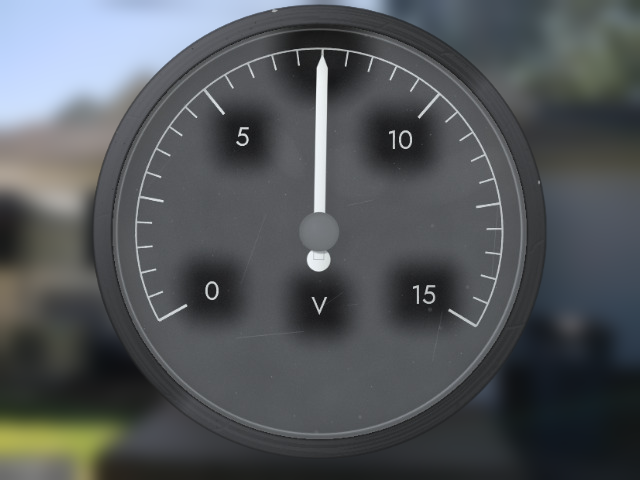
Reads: 7.5V
